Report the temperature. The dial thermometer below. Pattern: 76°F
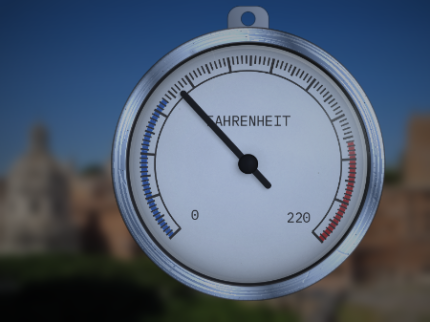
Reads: 74°F
